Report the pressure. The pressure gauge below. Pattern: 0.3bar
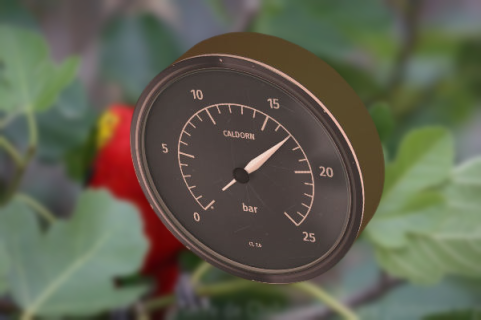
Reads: 17bar
